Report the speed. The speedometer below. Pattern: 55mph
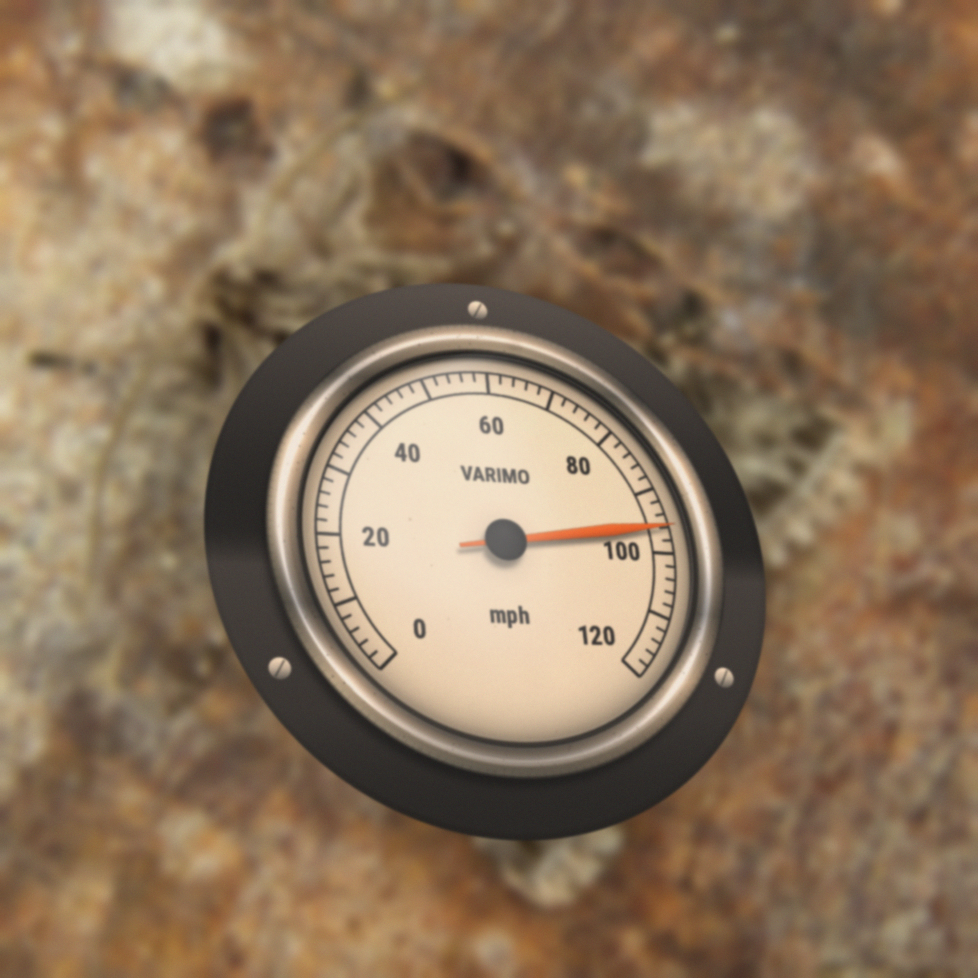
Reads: 96mph
